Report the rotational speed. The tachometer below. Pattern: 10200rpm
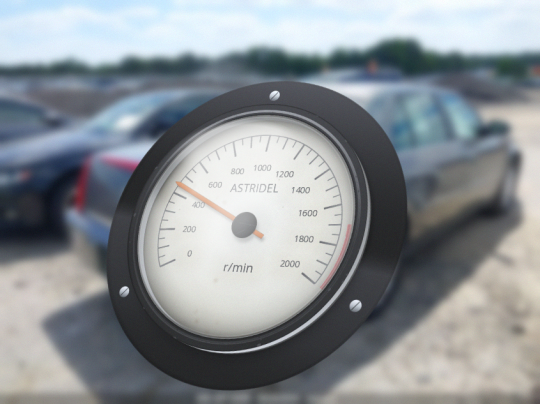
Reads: 450rpm
